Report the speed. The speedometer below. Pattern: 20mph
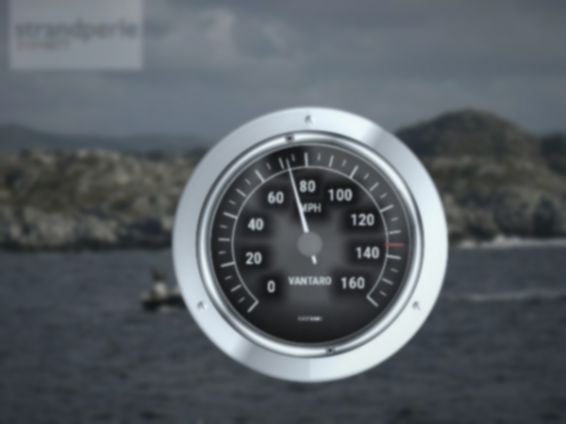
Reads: 72.5mph
